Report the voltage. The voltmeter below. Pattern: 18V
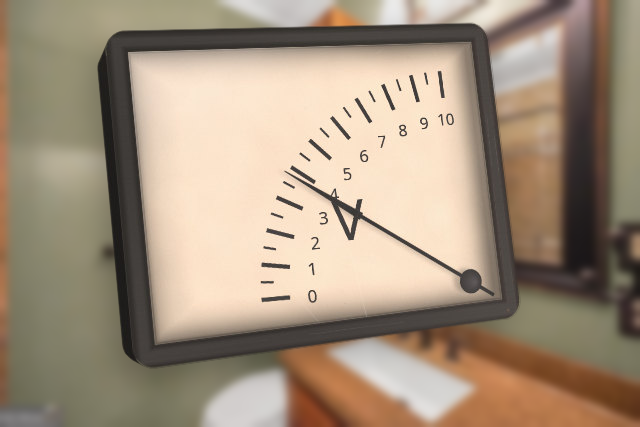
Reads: 3.75V
